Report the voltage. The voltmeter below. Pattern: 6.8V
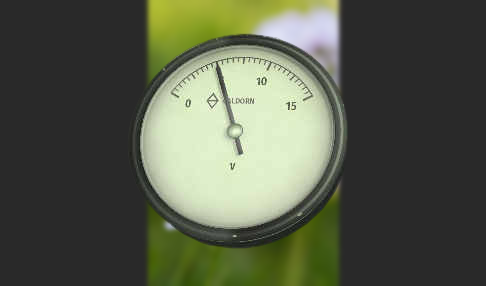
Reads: 5V
